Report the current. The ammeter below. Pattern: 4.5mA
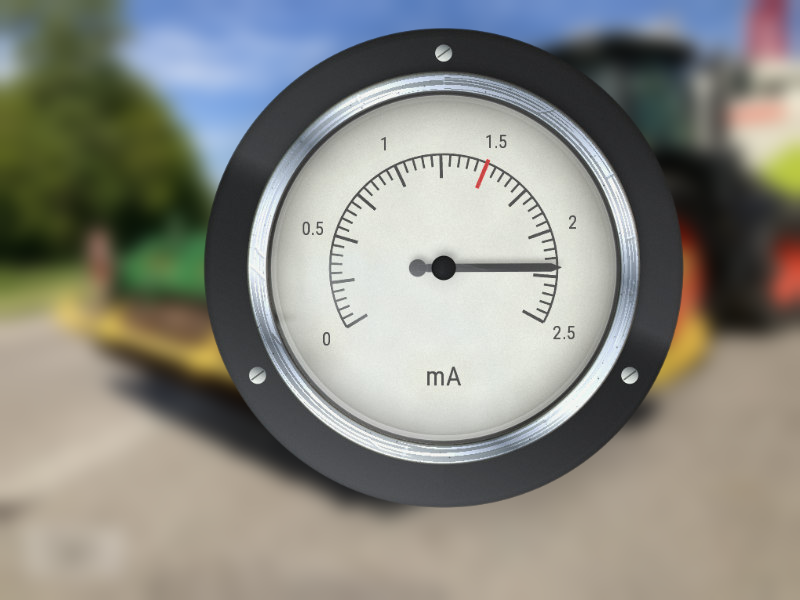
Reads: 2.2mA
